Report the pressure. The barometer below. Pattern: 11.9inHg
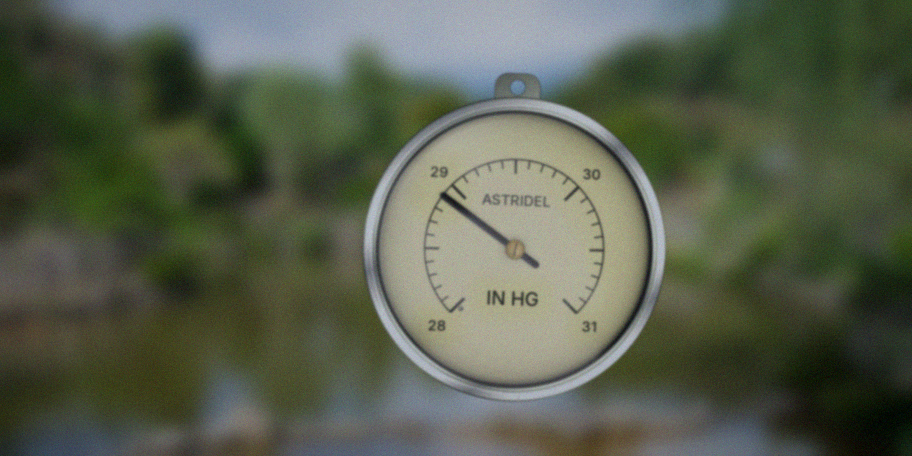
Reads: 28.9inHg
